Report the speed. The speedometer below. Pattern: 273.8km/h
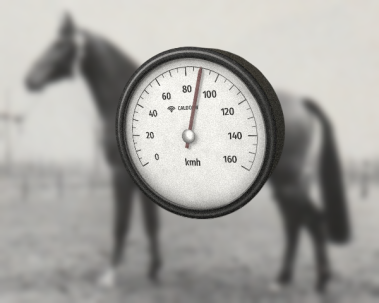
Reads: 90km/h
